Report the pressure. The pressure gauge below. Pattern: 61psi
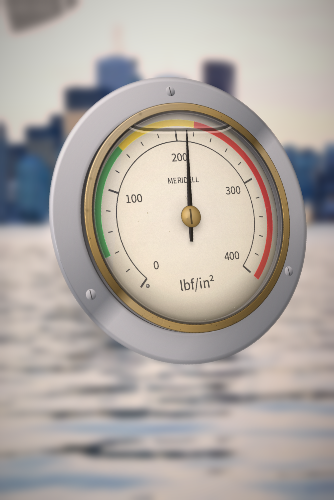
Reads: 210psi
